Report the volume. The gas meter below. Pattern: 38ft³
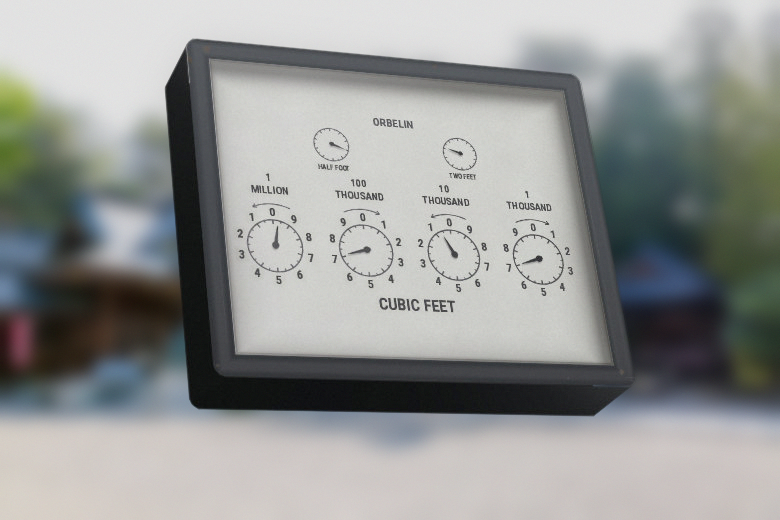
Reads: 970700ft³
